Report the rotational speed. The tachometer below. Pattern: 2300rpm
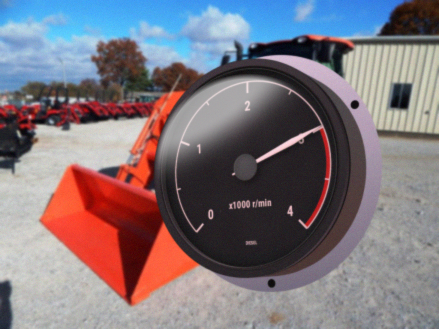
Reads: 3000rpm
